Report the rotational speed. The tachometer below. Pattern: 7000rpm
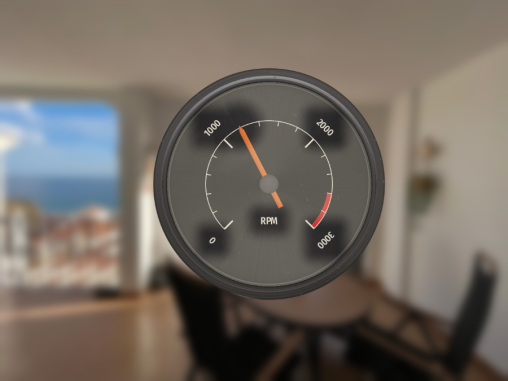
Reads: 1200rpm
